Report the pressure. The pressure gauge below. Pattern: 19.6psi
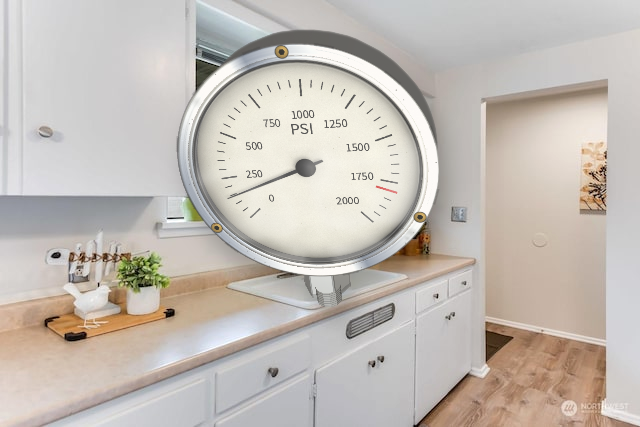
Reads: 150psi
